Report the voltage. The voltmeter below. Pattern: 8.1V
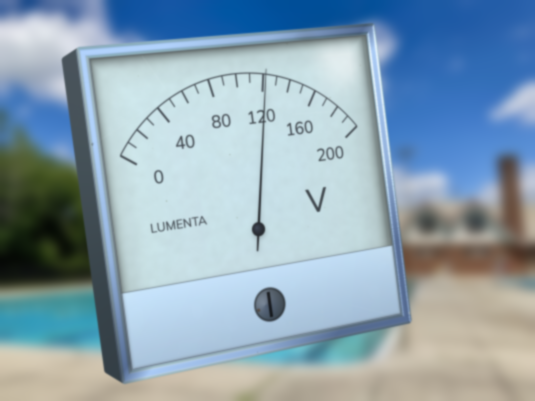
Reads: 120V
